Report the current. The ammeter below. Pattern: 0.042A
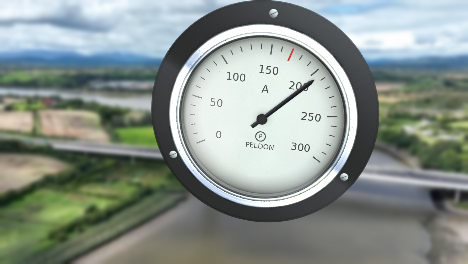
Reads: 205A
